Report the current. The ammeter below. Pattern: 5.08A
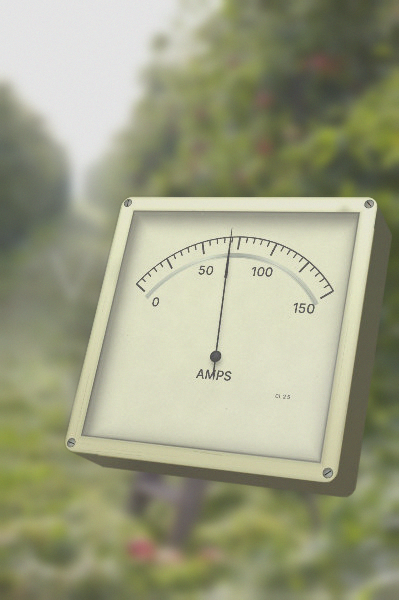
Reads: 70A
